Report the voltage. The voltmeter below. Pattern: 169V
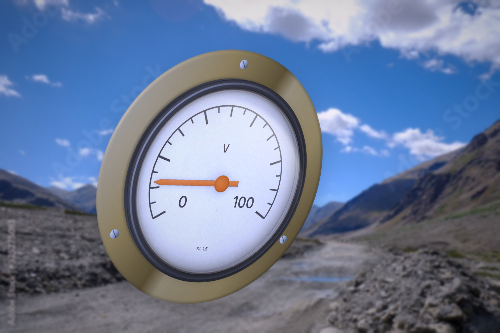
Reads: 12.5V
